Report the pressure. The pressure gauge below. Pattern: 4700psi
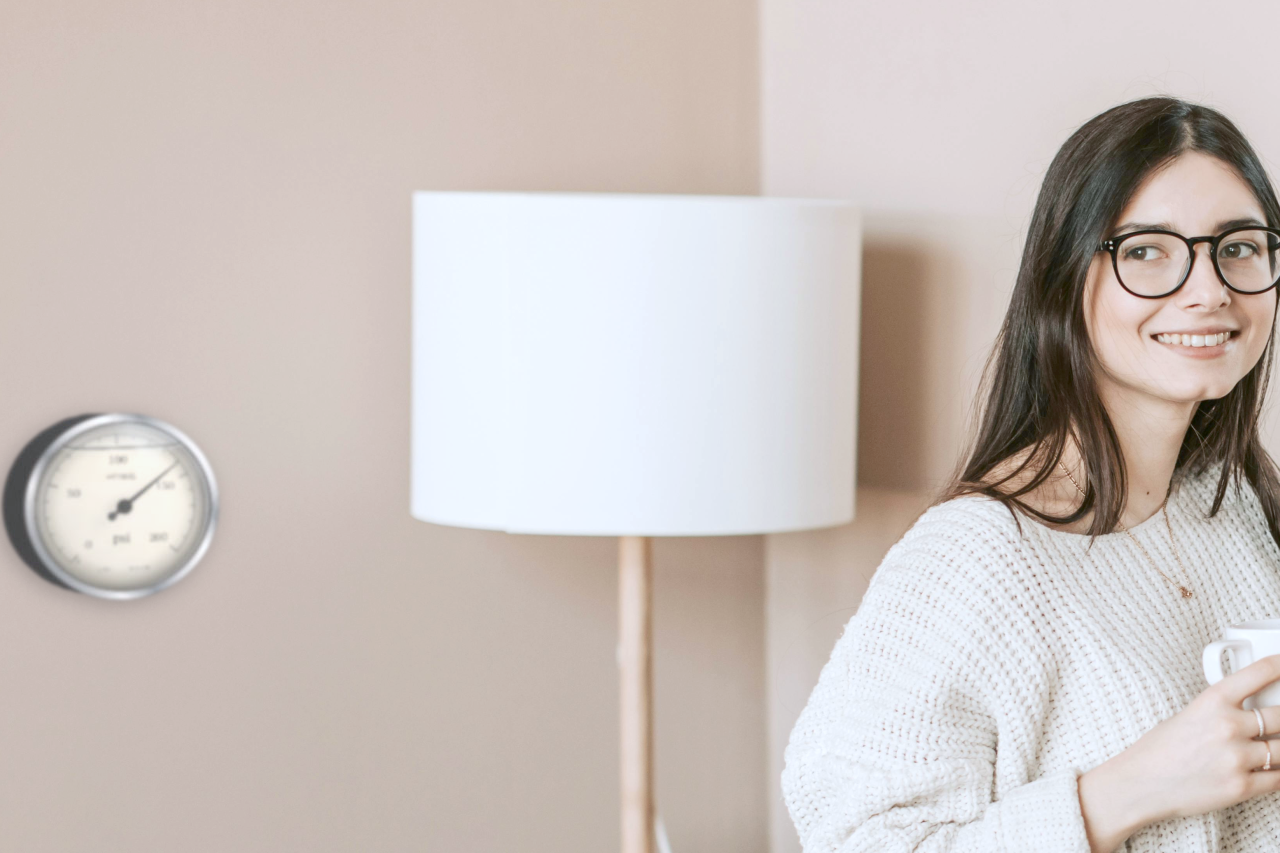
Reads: 140psi
